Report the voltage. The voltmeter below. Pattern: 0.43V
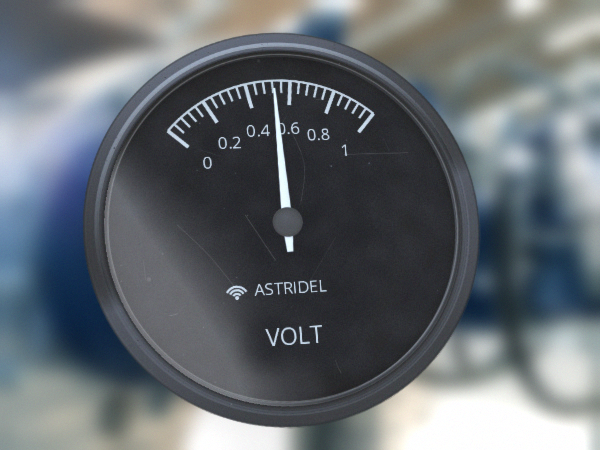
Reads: 0.52V
